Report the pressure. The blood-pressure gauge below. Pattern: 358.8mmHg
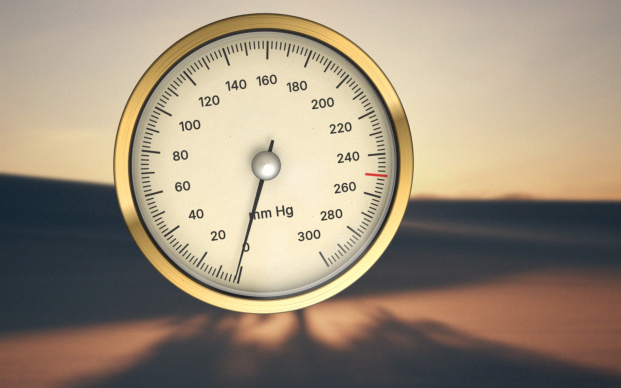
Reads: 2mmHg
